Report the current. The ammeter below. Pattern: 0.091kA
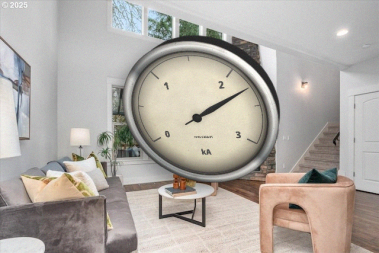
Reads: 2.25kA
